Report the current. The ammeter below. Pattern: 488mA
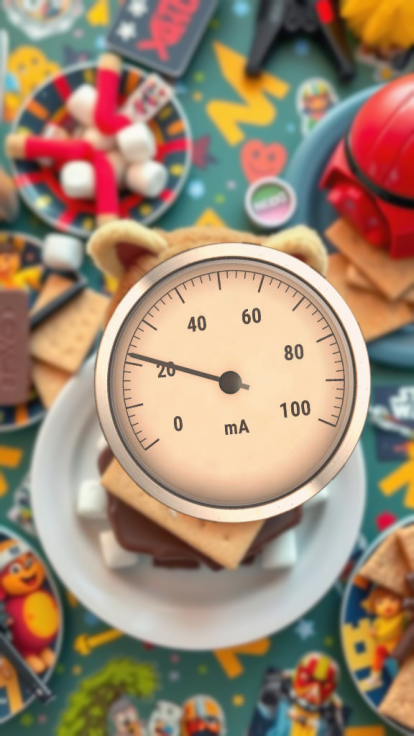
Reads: 22mA
